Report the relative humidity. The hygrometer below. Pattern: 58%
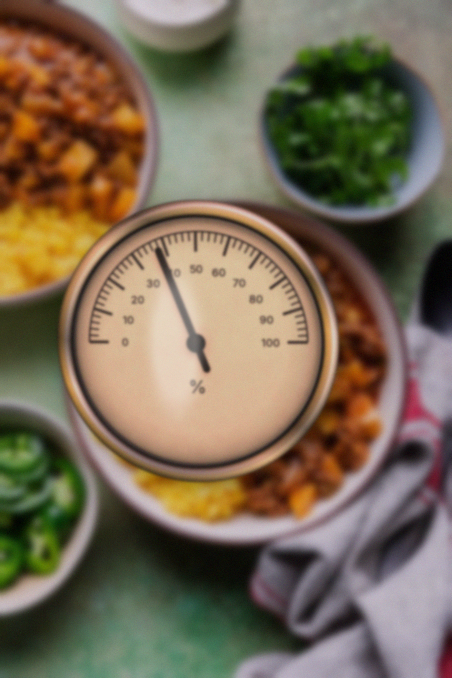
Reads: 38%
